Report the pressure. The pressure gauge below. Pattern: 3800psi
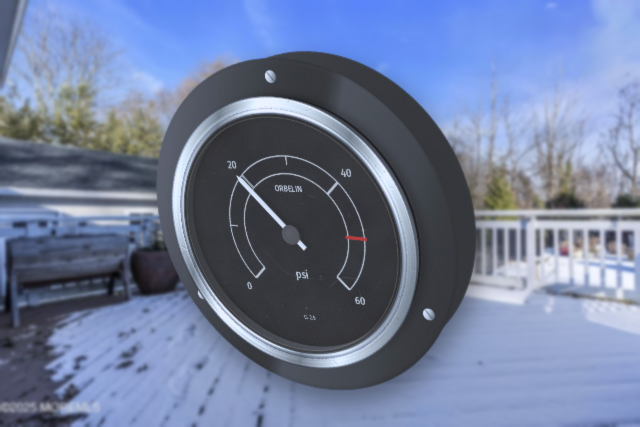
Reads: 20psi
